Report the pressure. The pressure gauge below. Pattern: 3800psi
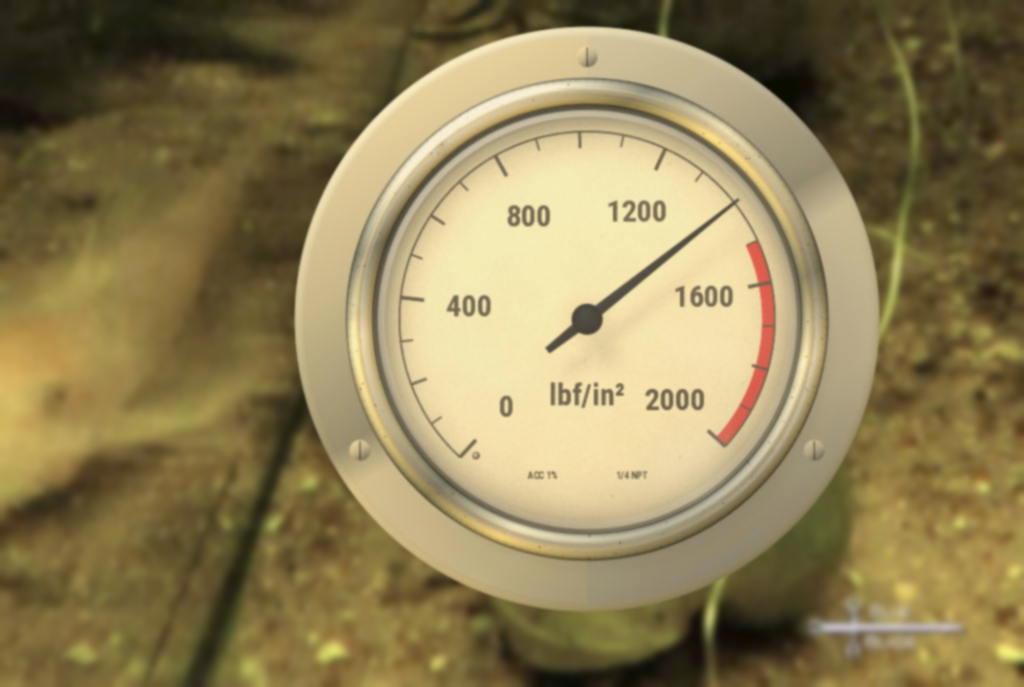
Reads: 1400psi
